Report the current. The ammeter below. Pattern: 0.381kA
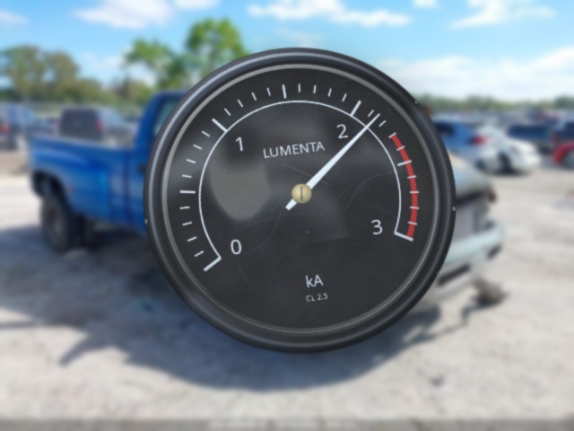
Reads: 2.15kA
